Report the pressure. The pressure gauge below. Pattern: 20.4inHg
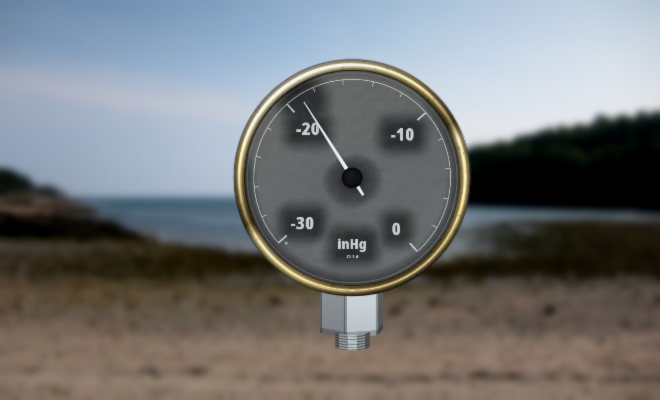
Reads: -19inHg
